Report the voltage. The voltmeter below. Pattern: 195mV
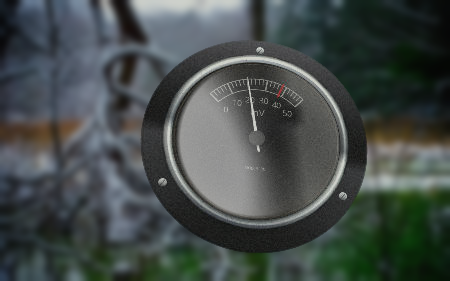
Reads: 20mV
